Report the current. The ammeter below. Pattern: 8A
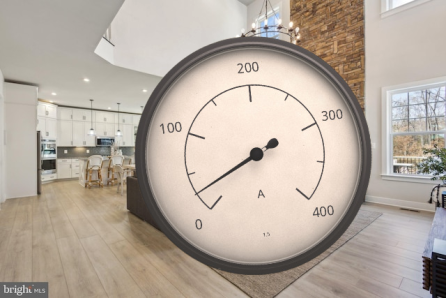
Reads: 25A
